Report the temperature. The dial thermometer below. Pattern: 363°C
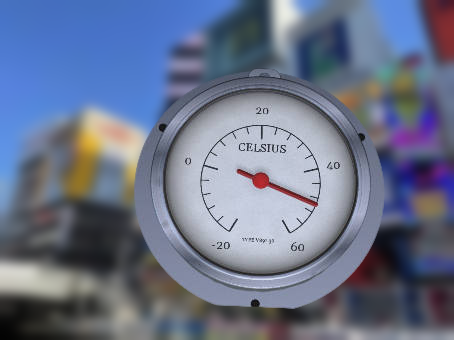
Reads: 50°C
